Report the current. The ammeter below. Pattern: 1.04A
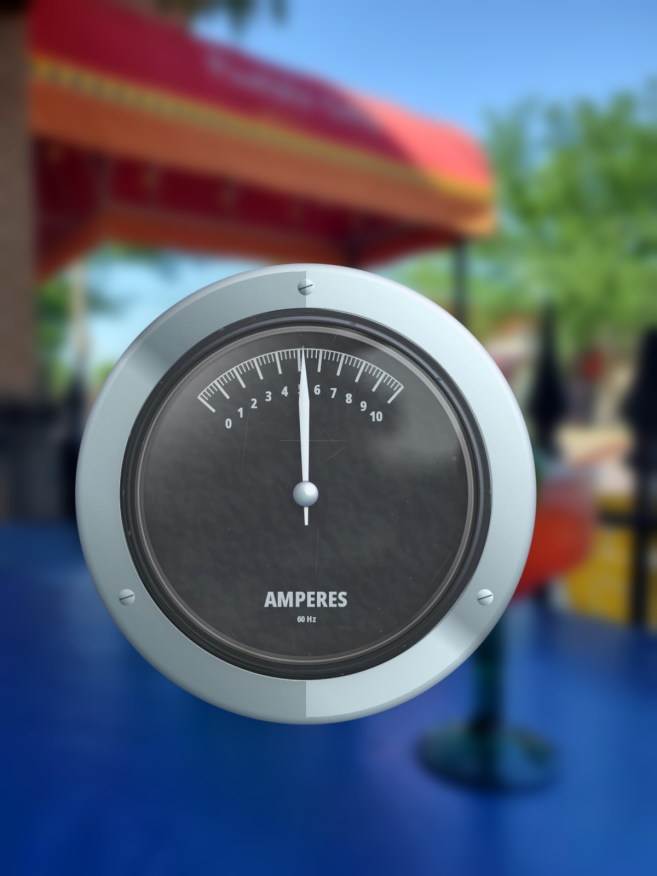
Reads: 5.2A
